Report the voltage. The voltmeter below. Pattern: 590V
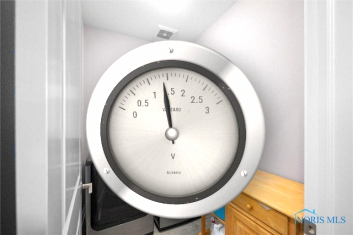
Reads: 1.4V
